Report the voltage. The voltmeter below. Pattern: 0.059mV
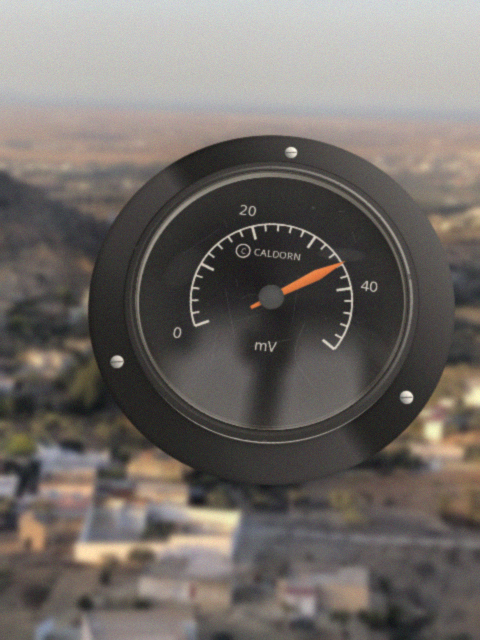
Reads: 36mV
